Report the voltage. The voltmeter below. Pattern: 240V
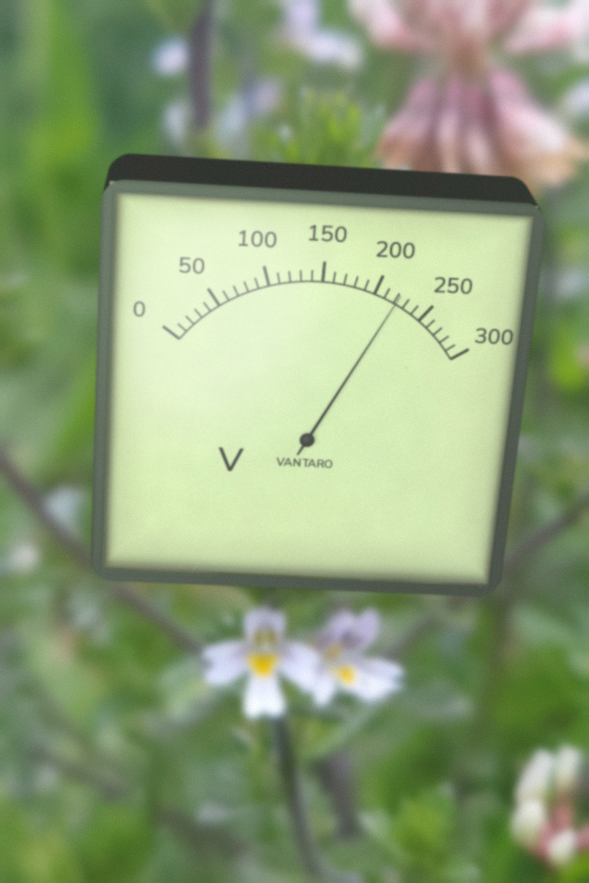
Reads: 220V
